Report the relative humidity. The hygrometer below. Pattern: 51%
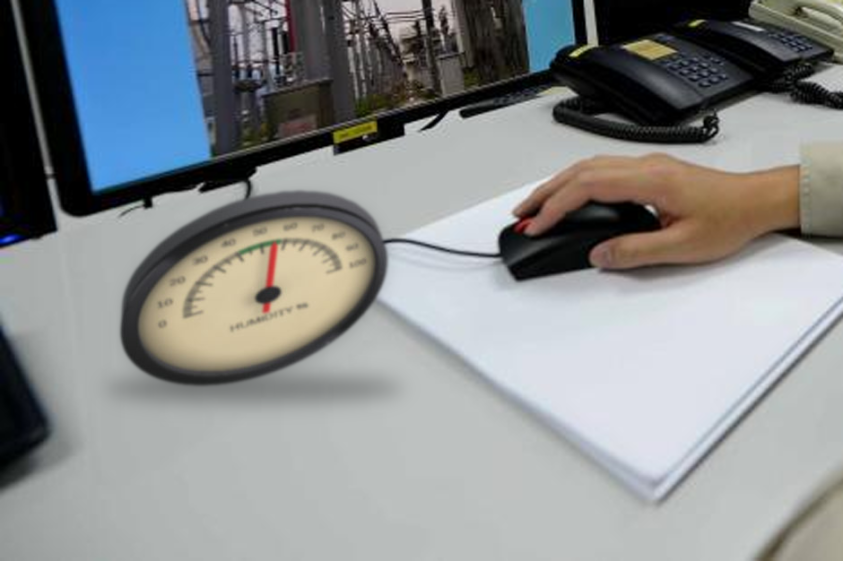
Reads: 55%
